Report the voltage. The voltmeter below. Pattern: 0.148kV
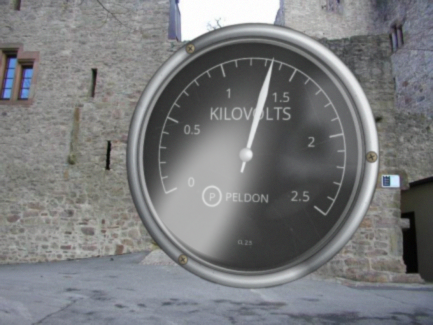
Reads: 1.35kV
